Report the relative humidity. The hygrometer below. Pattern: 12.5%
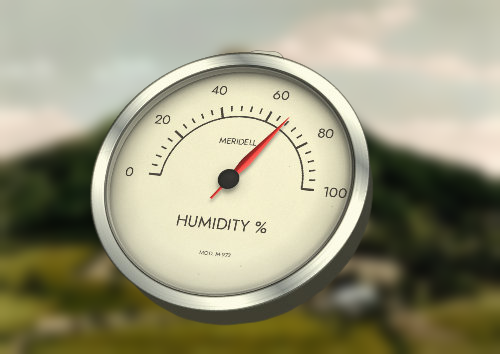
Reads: 68%
